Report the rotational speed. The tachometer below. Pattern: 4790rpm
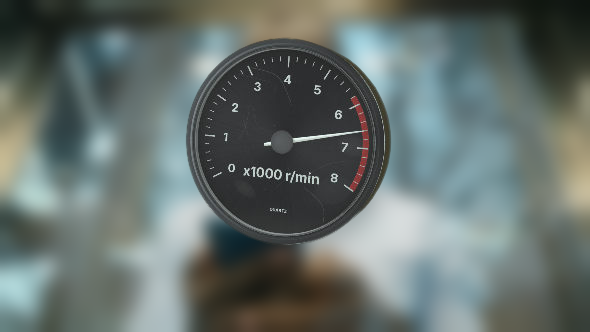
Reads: 6600rpm
